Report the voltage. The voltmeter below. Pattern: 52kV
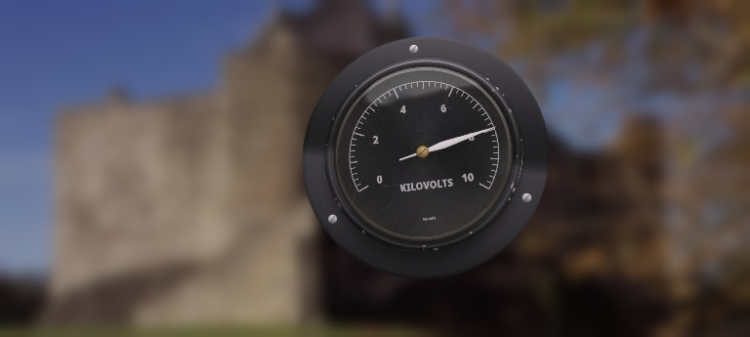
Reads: 8kV
